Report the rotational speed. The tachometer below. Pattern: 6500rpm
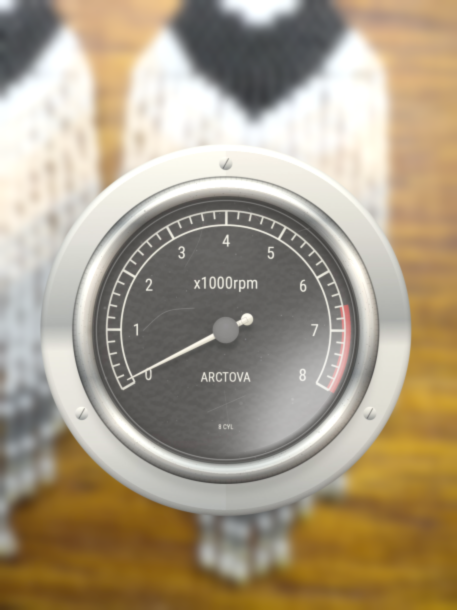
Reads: 100rpm
